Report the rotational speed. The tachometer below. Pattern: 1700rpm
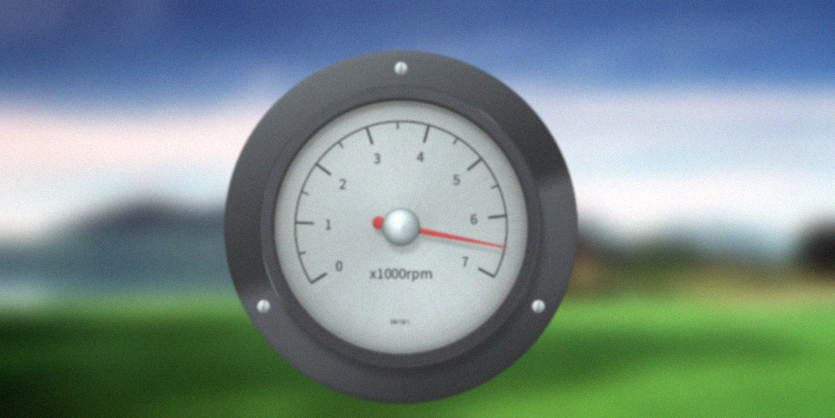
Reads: 6500rpm
